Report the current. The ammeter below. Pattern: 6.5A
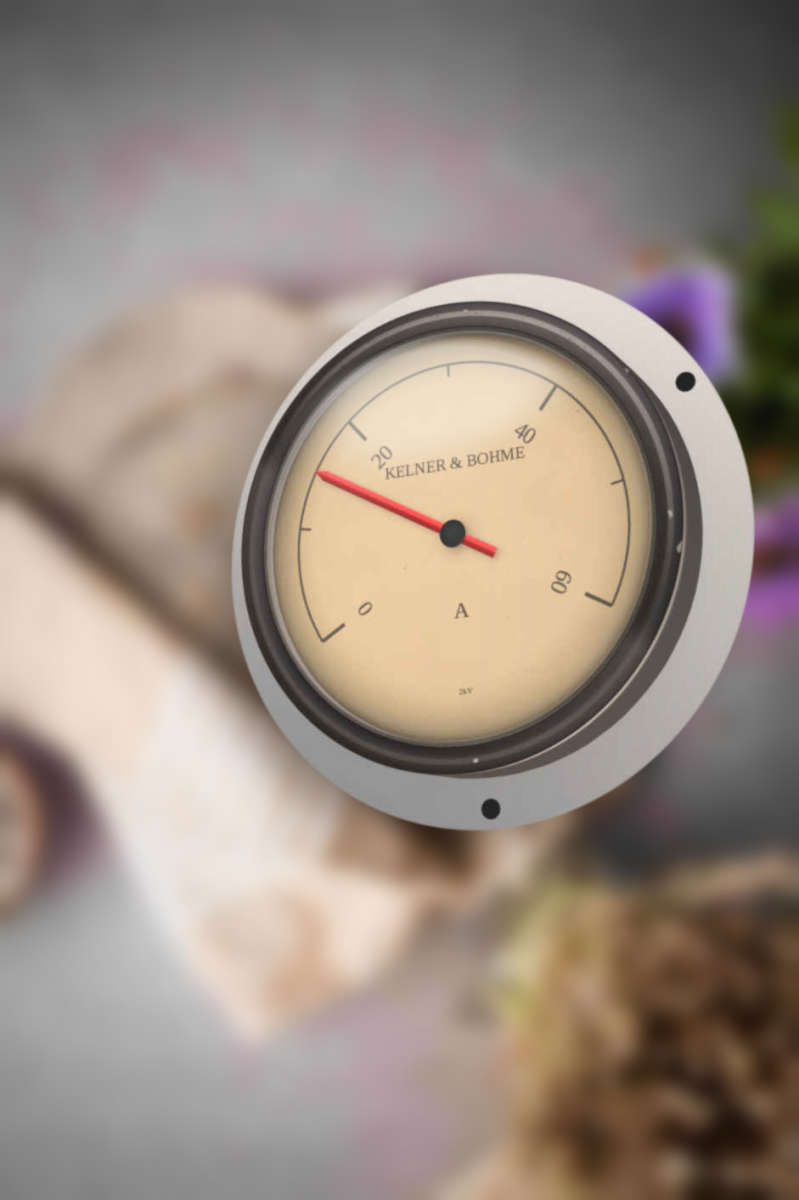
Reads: 15A
